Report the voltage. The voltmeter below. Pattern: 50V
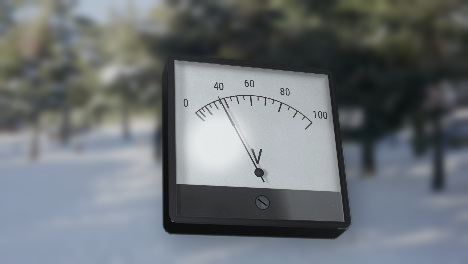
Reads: 35V
